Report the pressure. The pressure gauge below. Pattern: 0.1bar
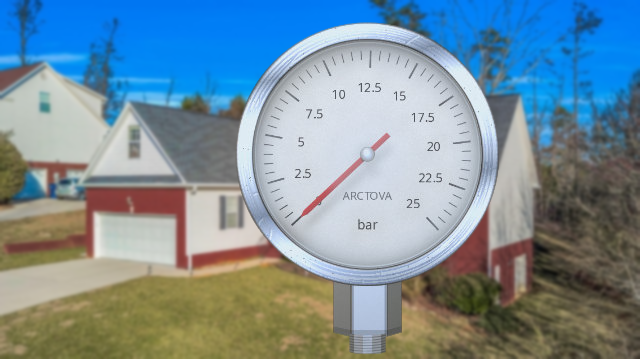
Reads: 0bar
